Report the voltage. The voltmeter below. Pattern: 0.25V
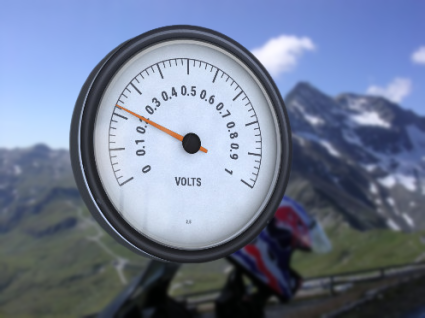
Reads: 0.22V
